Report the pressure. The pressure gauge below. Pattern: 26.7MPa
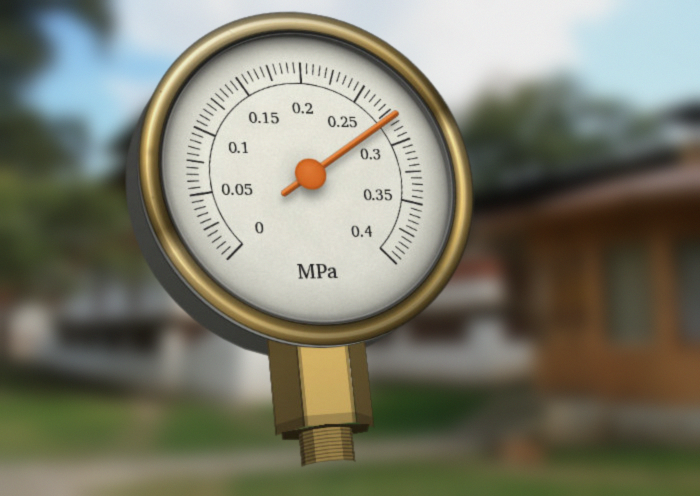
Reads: 0.28MPa
